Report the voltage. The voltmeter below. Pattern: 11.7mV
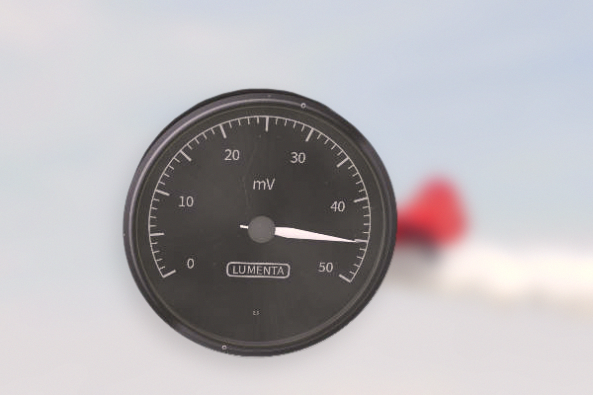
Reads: 45mV
